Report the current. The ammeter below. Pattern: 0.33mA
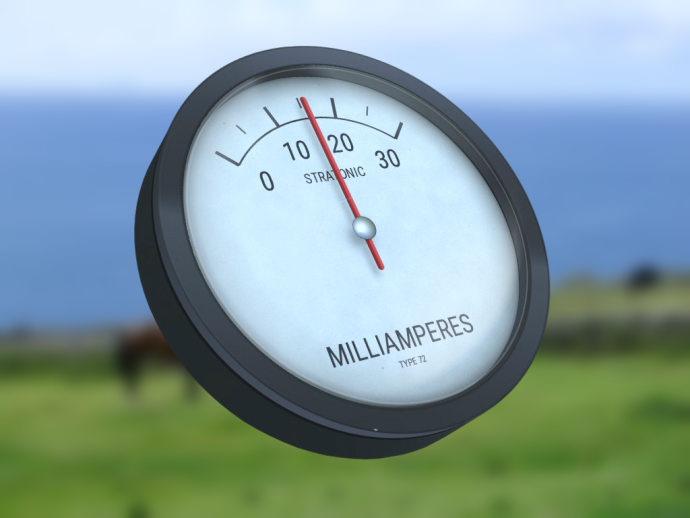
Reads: 15mA
